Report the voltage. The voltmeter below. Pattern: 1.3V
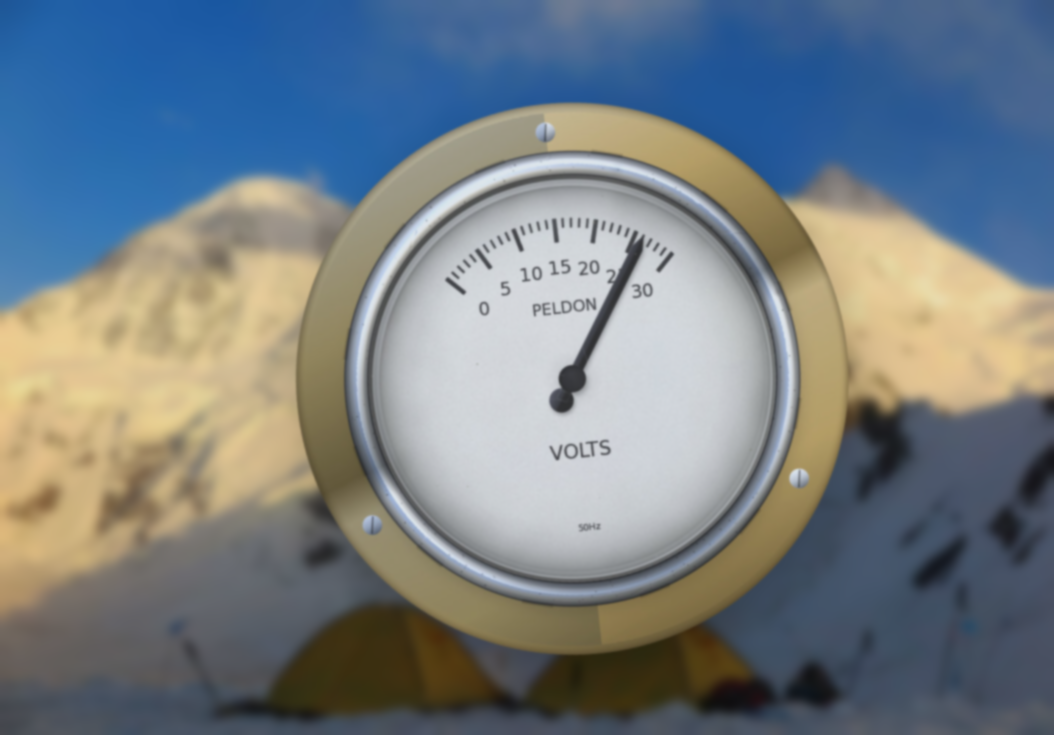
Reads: 26V
